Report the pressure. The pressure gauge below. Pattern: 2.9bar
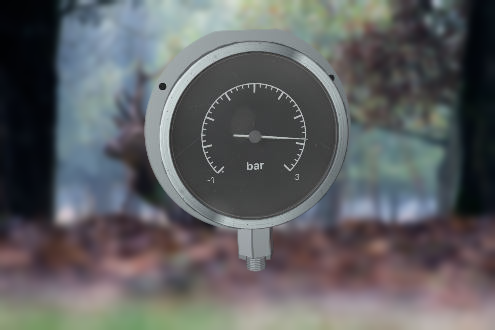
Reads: 2.4bar
